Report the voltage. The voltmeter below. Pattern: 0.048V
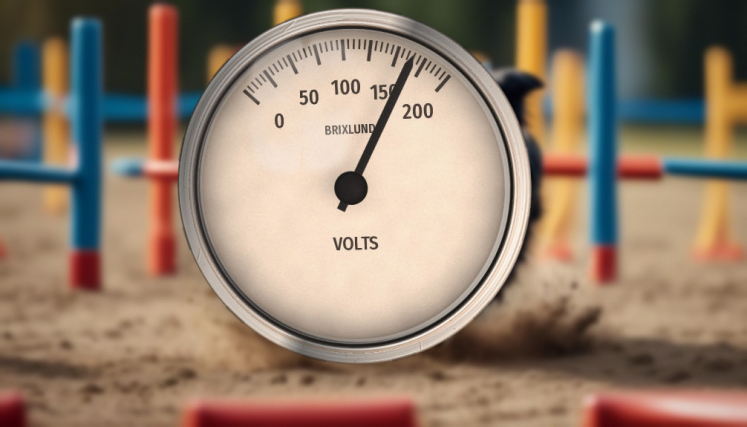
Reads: 165V
